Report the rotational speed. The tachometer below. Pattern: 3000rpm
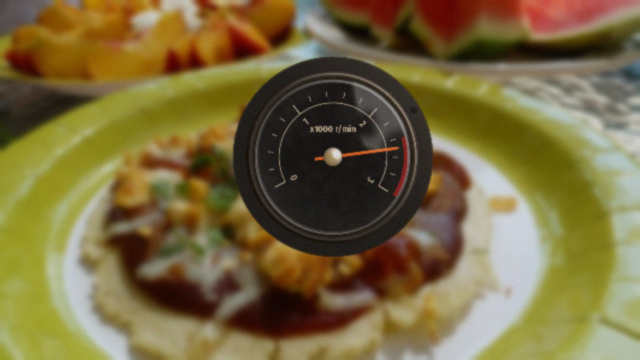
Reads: 2500rpm
